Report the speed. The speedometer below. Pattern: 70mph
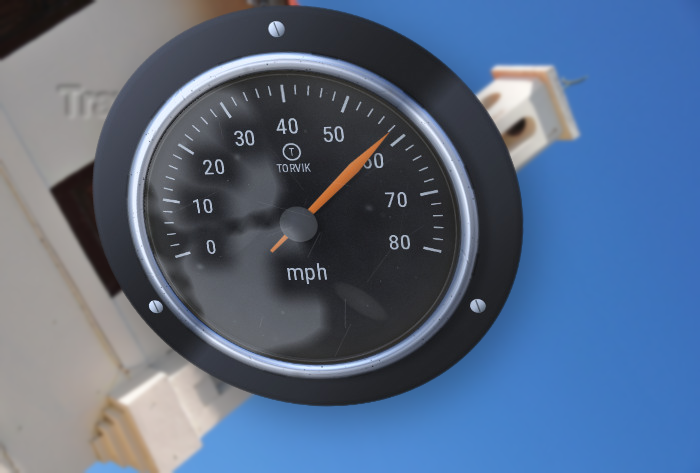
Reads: 58mph
